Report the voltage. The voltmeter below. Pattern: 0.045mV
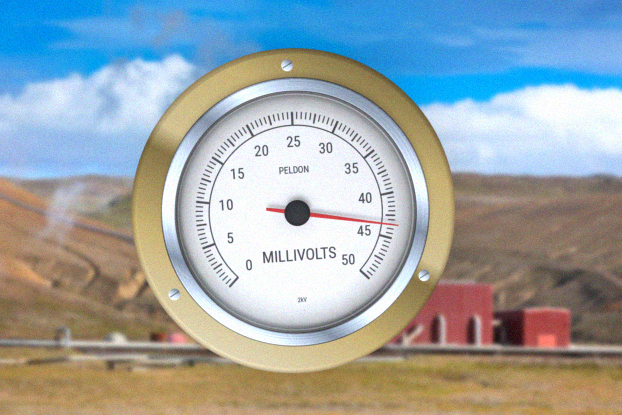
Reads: 43.5mV
